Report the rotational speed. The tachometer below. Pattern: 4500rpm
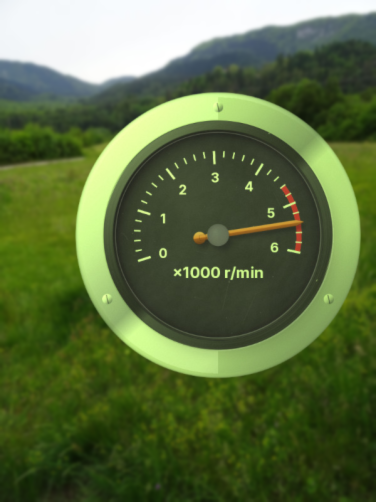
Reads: 5400rpm
